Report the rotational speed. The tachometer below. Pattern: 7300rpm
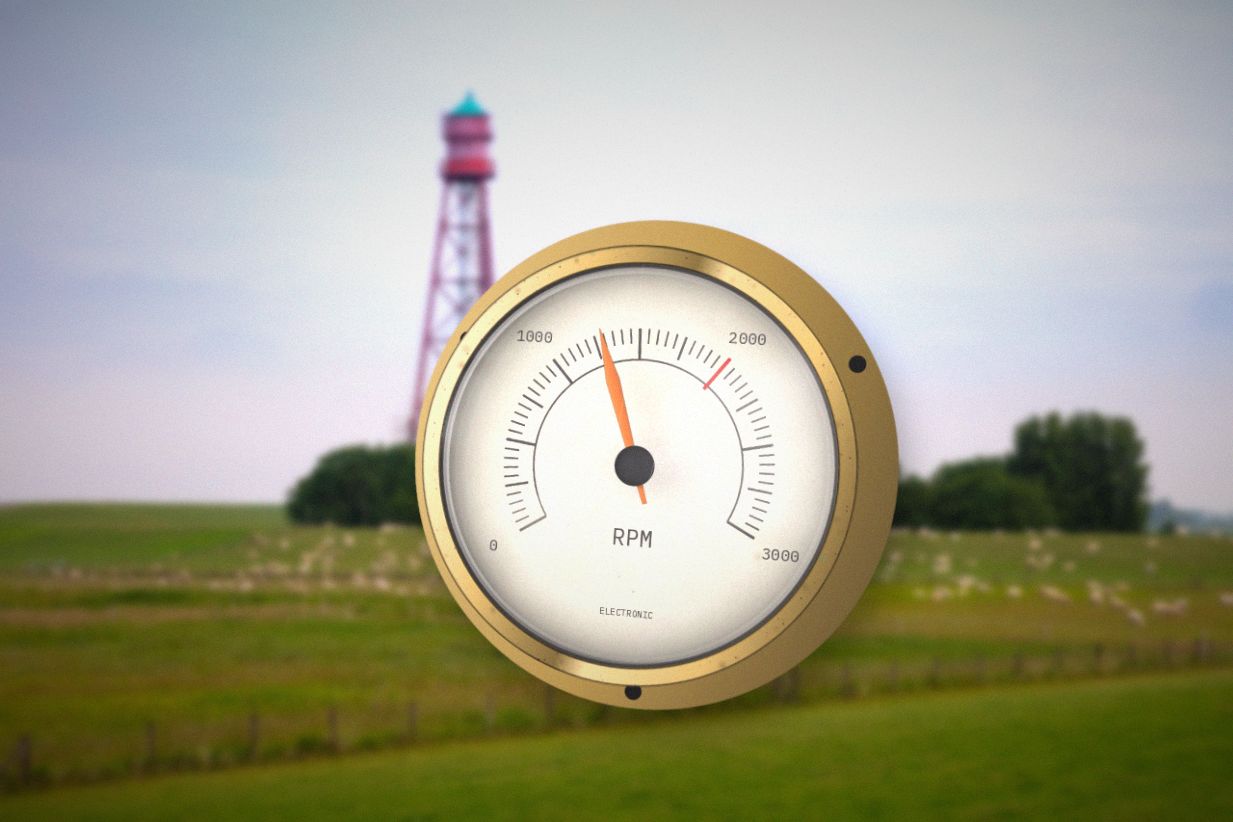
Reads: 1300rpm
